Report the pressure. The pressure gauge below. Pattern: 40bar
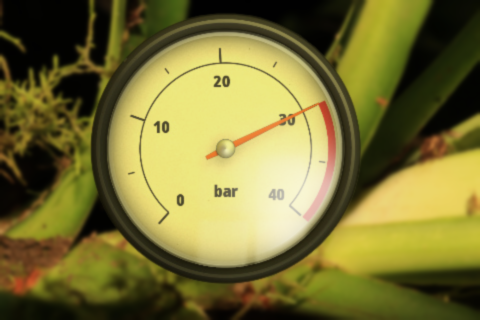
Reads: 30bar
